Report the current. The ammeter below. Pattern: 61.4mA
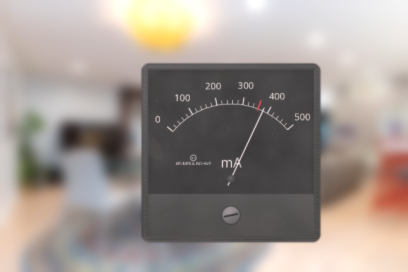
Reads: 380mA
